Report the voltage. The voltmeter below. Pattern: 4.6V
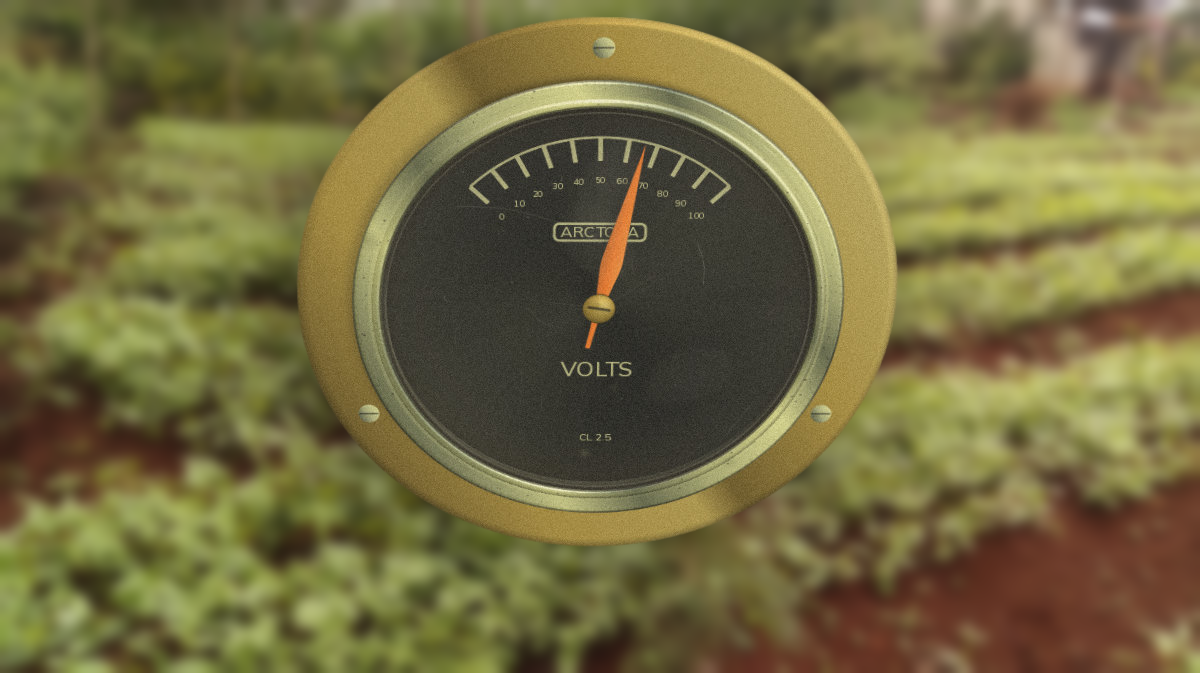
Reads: 65V
